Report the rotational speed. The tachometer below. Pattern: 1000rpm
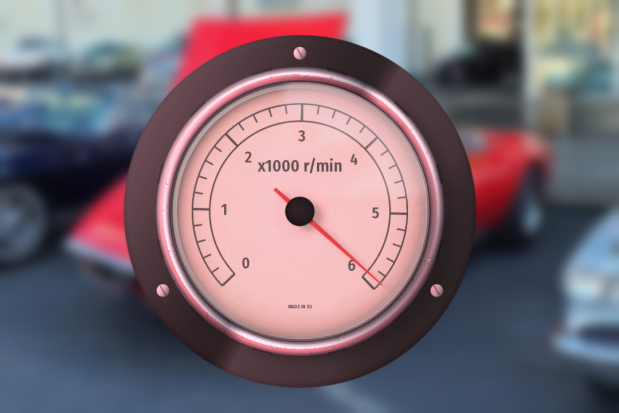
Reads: 5900rpm
